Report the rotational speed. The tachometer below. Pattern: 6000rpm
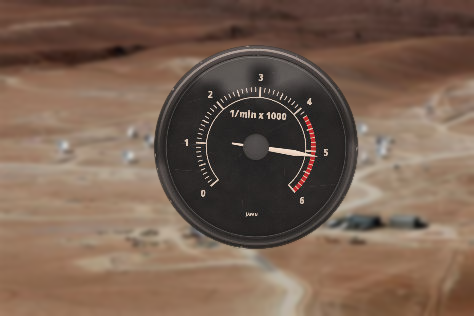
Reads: 5100rpm
